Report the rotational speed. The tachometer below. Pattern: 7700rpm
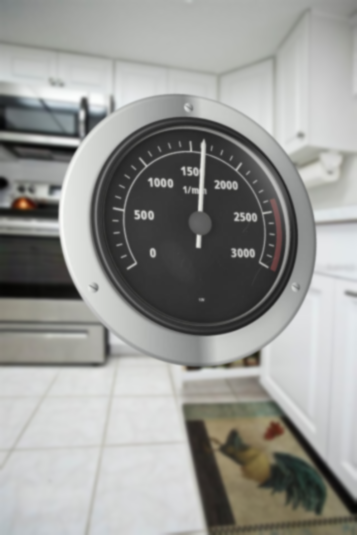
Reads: 1600rpm
